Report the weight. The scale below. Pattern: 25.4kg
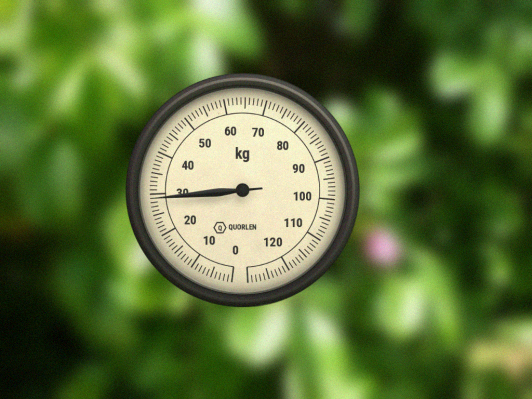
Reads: 29kg
